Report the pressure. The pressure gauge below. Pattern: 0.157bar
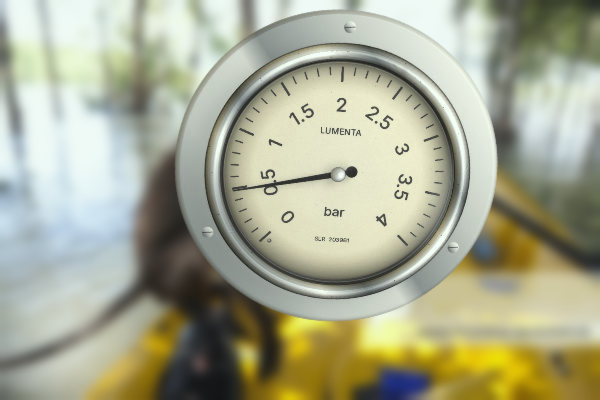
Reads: 0.5bar
